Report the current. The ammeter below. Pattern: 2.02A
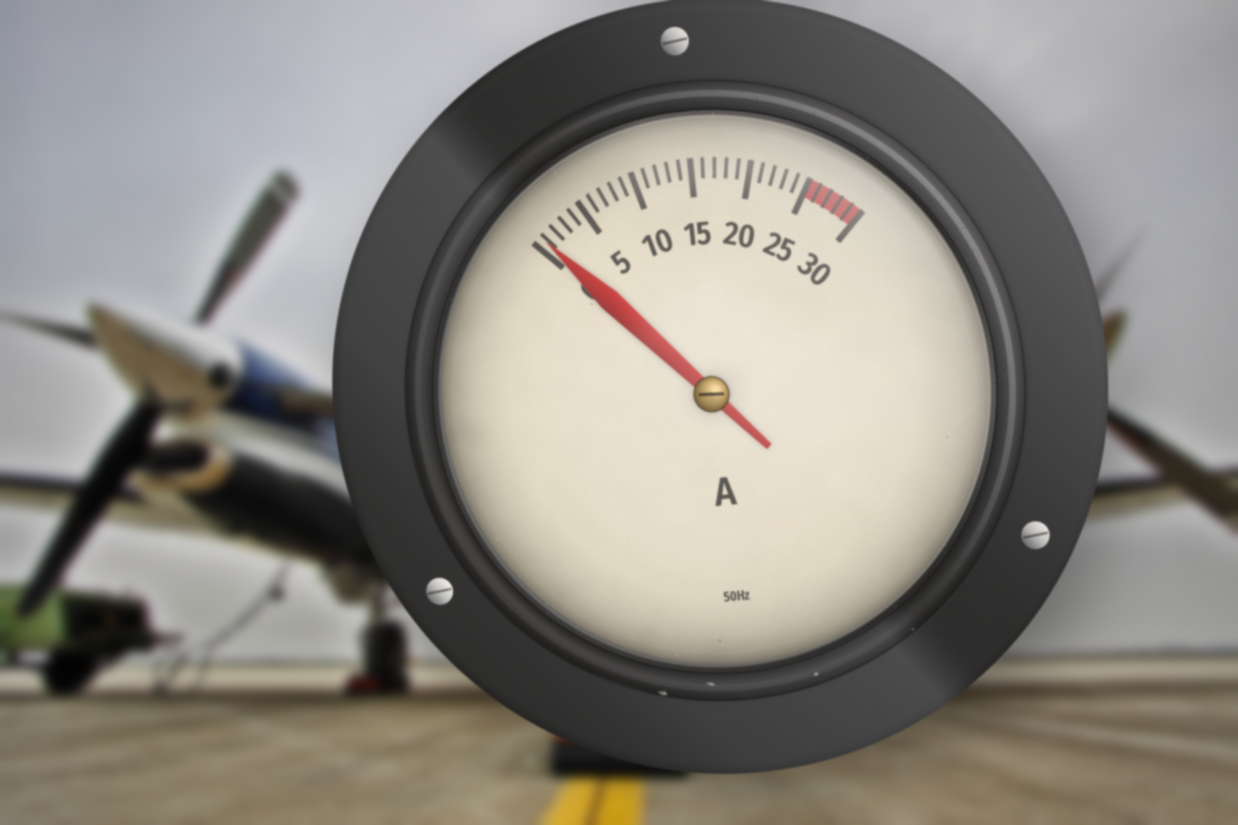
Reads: 1A
